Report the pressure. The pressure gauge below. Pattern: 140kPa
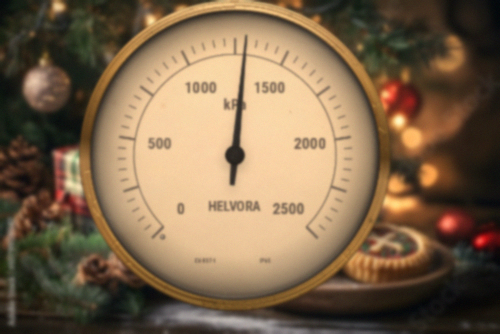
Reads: 1300kPa
